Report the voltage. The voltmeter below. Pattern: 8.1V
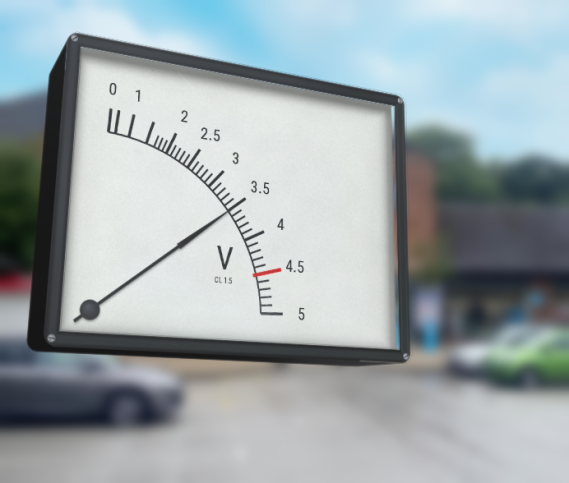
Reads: 3.5V
